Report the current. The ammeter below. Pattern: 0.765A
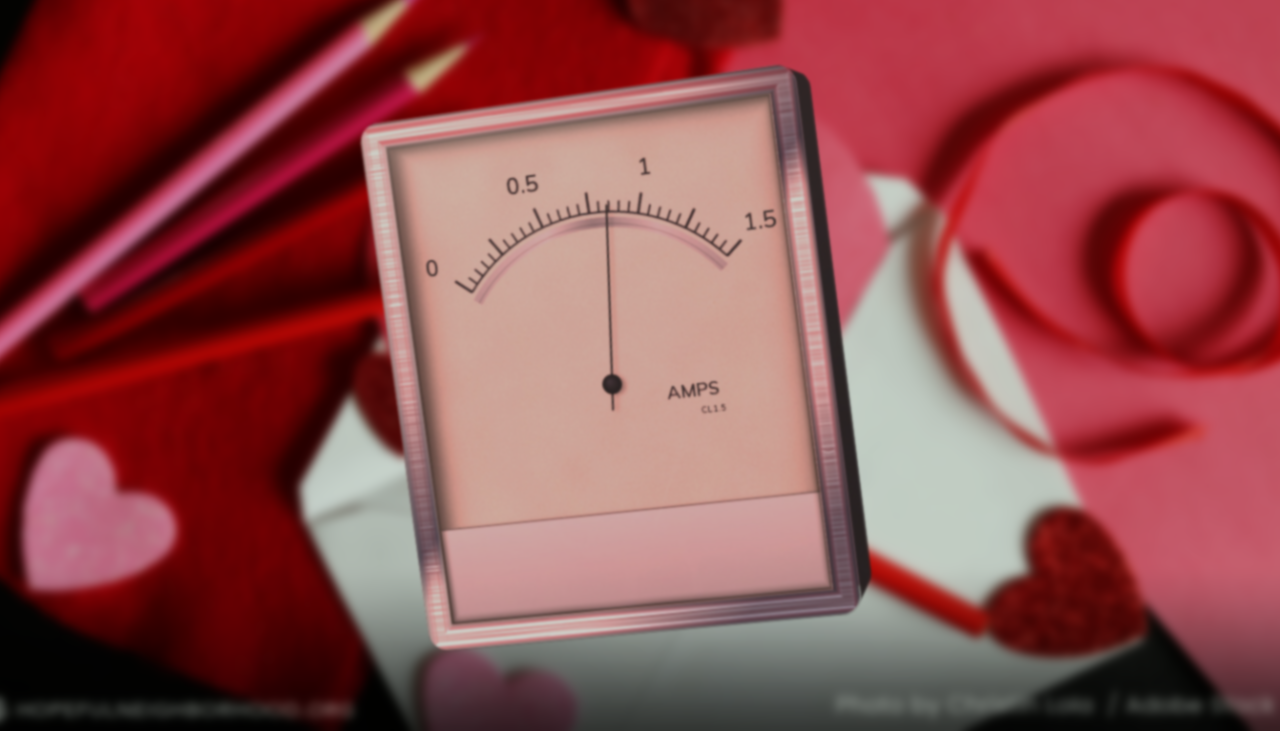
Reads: 0.85A
